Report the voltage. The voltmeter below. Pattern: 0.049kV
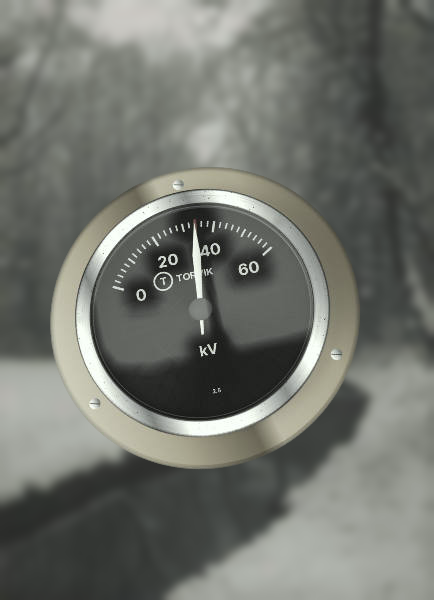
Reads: 34kV
